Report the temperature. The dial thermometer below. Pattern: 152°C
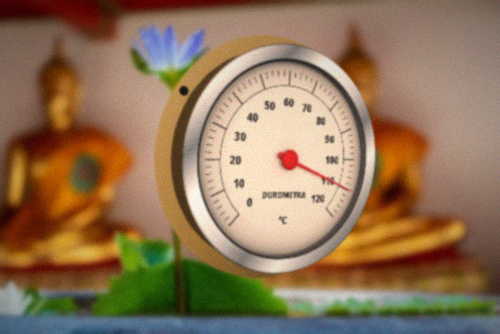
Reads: 110°C
